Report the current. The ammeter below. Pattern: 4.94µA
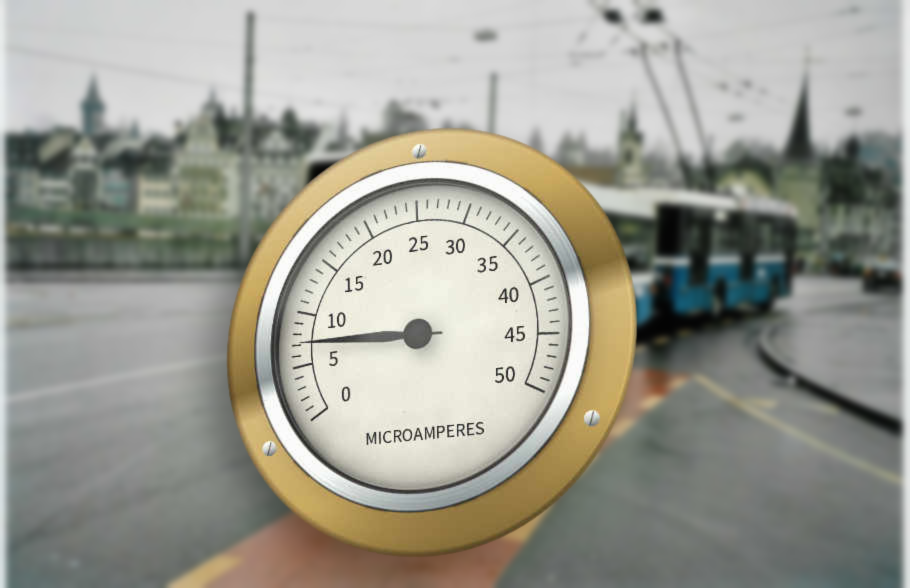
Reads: 7µA
